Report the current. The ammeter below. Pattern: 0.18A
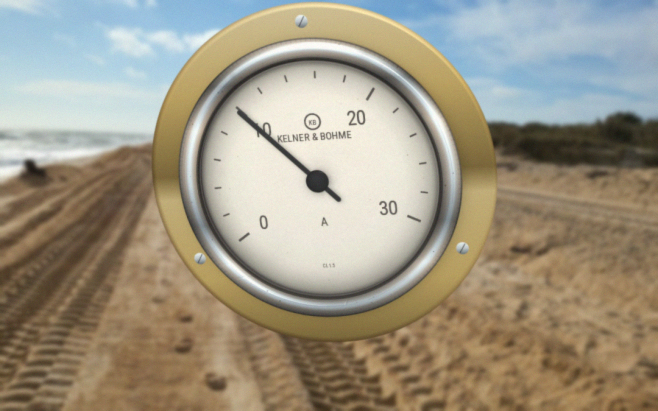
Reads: 10A
